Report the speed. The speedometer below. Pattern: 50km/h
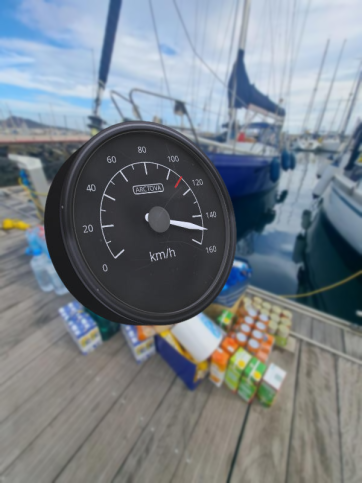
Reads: 150km/h
